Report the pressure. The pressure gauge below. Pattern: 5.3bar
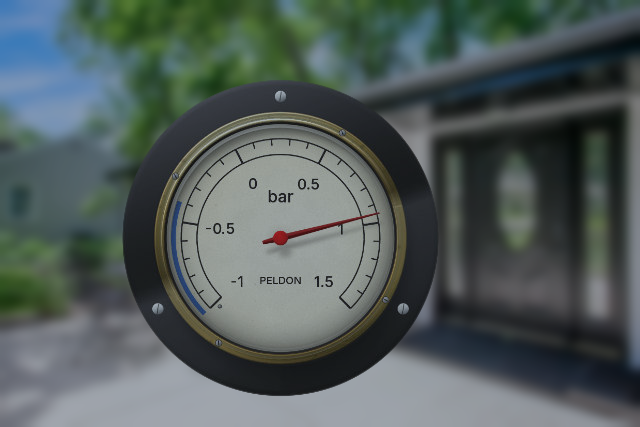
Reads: 0.95bar
